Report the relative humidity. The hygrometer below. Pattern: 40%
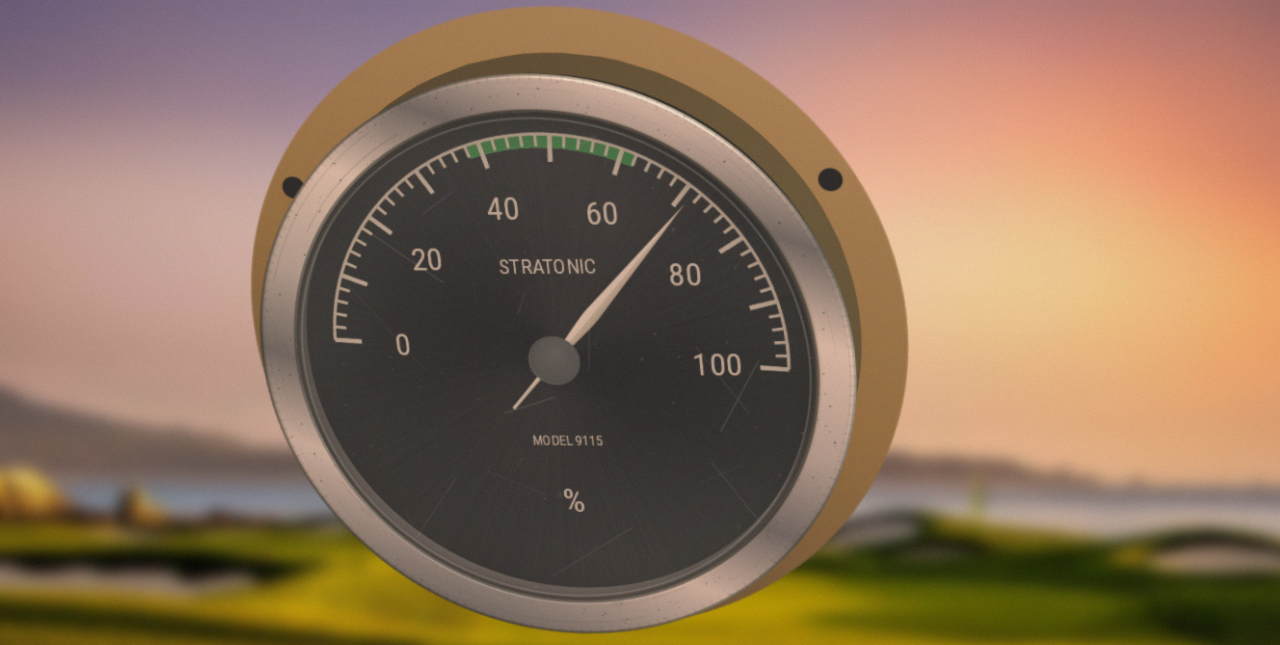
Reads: 71%
